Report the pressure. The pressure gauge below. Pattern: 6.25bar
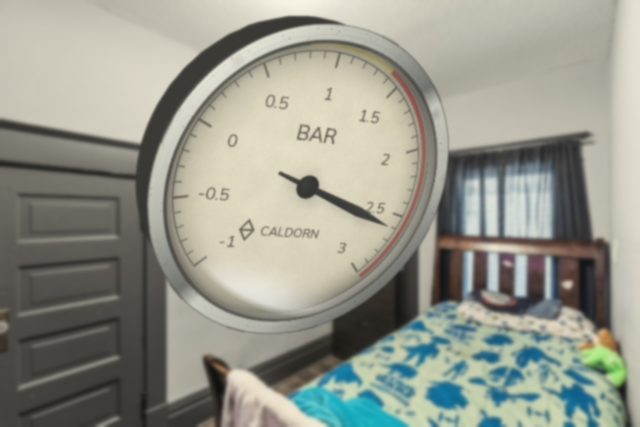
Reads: 2.6bar
